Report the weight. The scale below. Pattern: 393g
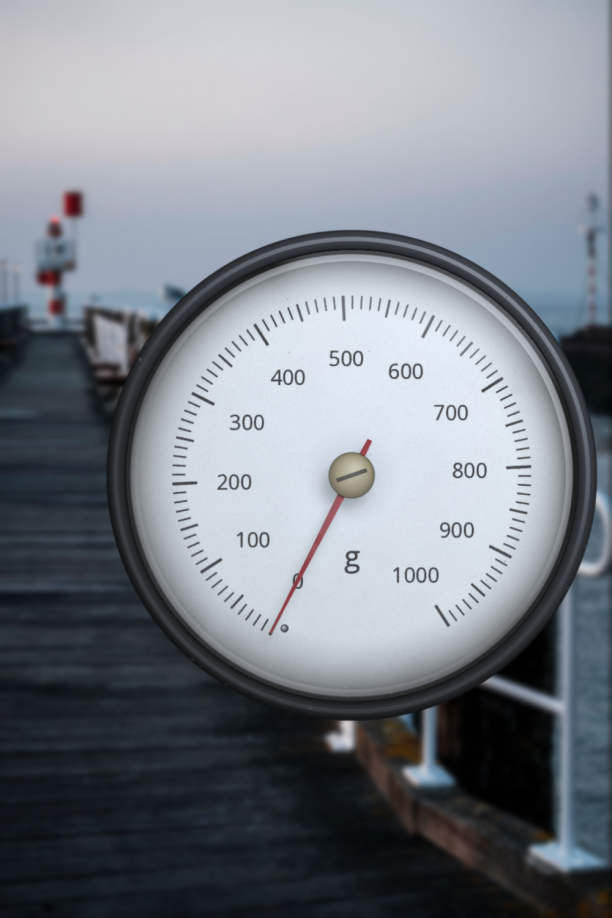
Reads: 0g
